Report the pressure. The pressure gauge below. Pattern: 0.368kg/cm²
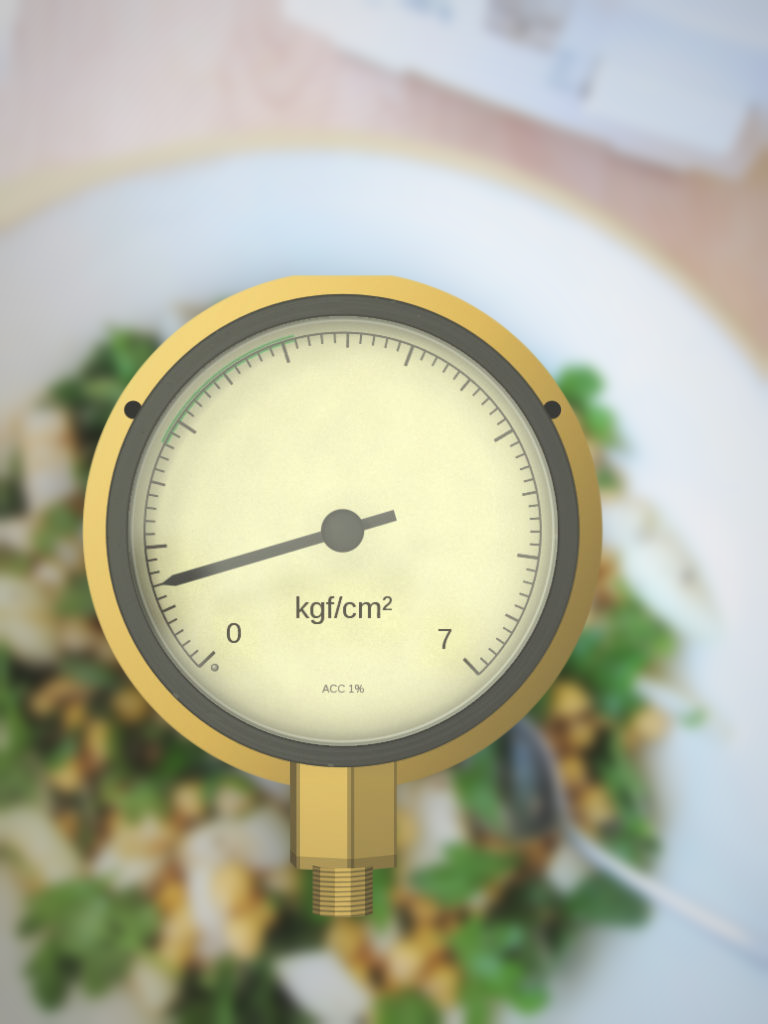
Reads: 0.7kg/cm²
